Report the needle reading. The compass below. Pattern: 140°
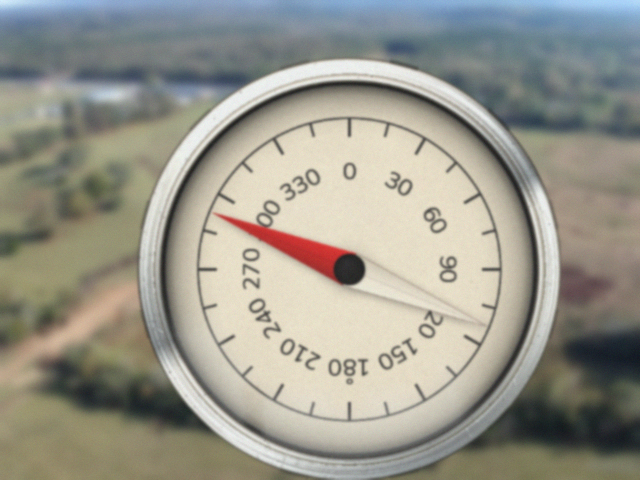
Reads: 292.5°
